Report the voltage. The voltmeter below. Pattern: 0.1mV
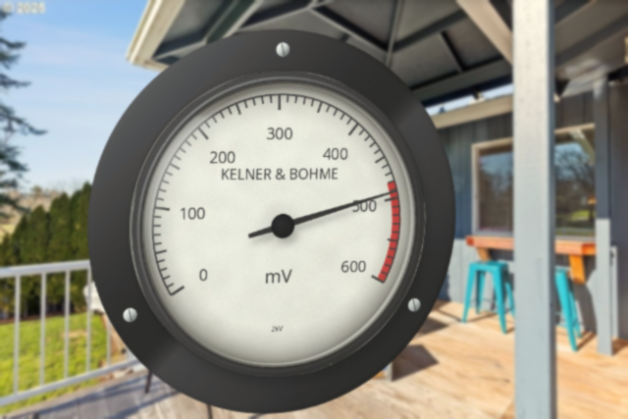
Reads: 490mV
